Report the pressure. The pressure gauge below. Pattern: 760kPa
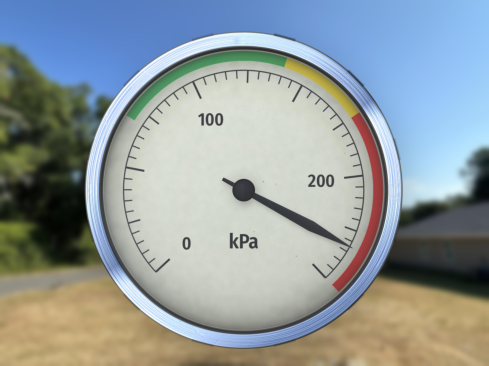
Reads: 232.5kPa
